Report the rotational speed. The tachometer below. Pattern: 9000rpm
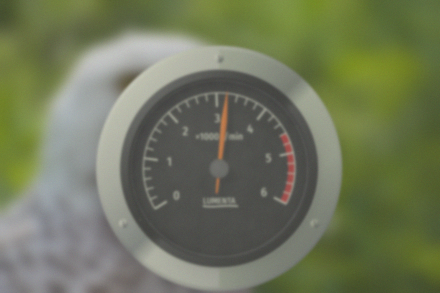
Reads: 3200rpm
